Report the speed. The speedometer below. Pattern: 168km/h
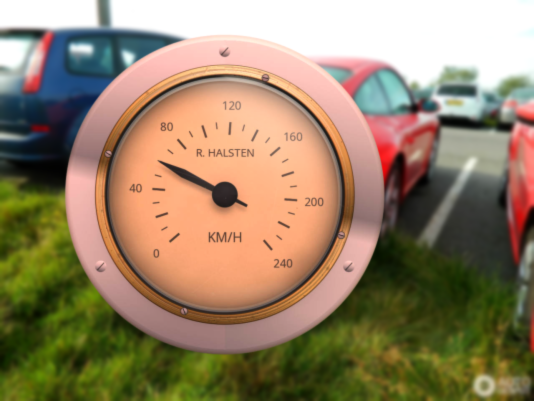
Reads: 60km/h
